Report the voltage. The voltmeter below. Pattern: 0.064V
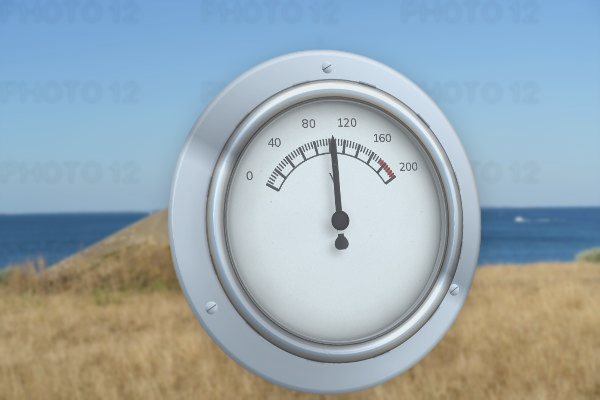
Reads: 100V
